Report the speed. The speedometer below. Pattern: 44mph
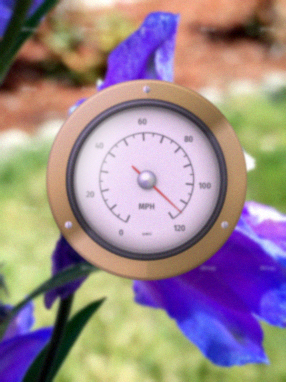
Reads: 115mph
